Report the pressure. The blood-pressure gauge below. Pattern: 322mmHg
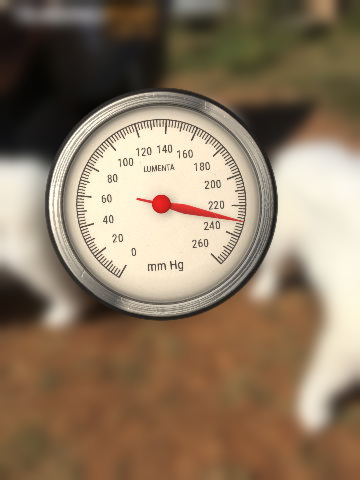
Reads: 230mmHg
